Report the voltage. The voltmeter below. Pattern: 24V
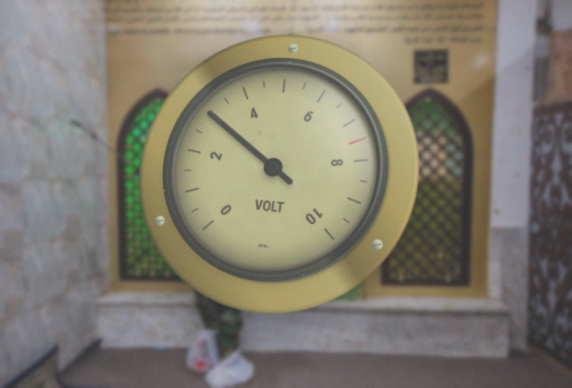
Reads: 3V
